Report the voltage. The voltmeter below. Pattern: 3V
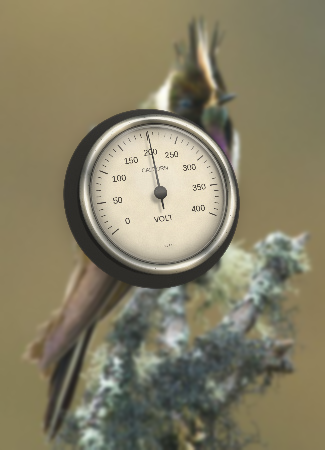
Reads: 200V
